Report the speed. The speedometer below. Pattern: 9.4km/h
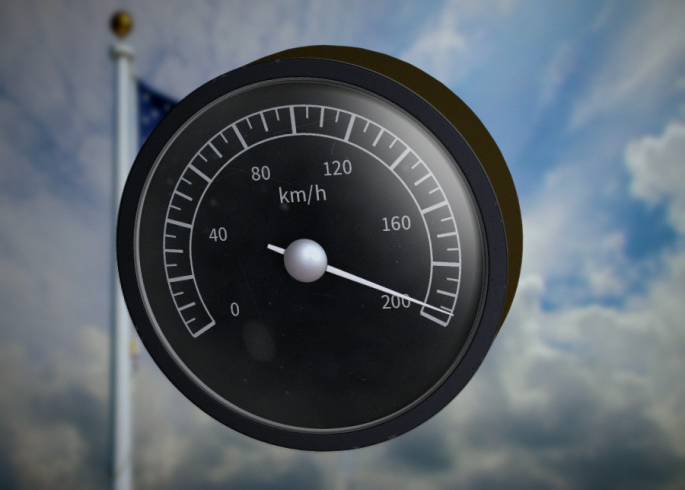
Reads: 195km/h
